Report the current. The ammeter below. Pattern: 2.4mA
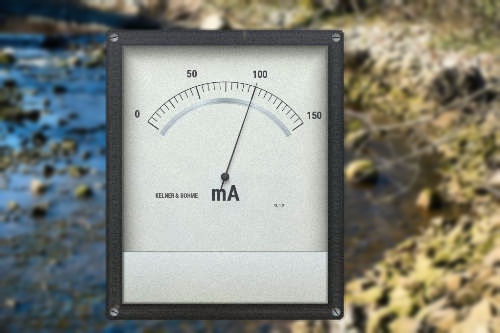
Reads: 100mA
